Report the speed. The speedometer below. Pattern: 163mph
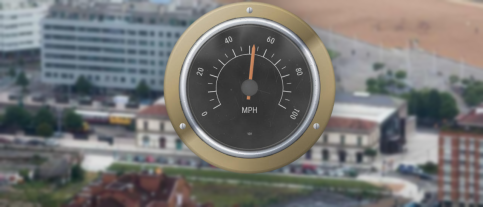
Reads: 52.5mph
